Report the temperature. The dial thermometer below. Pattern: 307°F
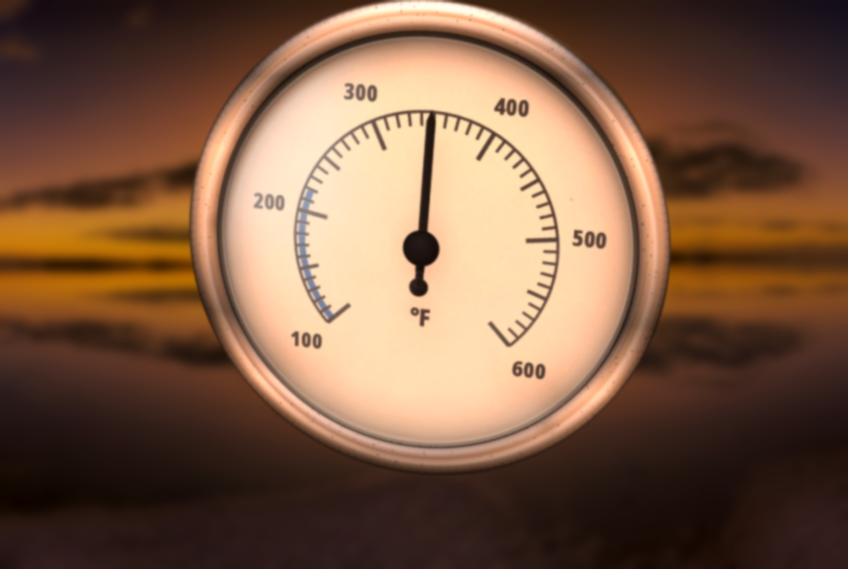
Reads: 350°F
